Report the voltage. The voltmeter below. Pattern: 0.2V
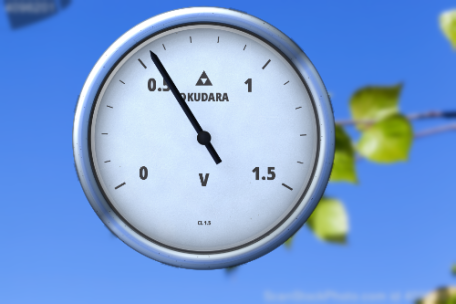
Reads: 0.55V
